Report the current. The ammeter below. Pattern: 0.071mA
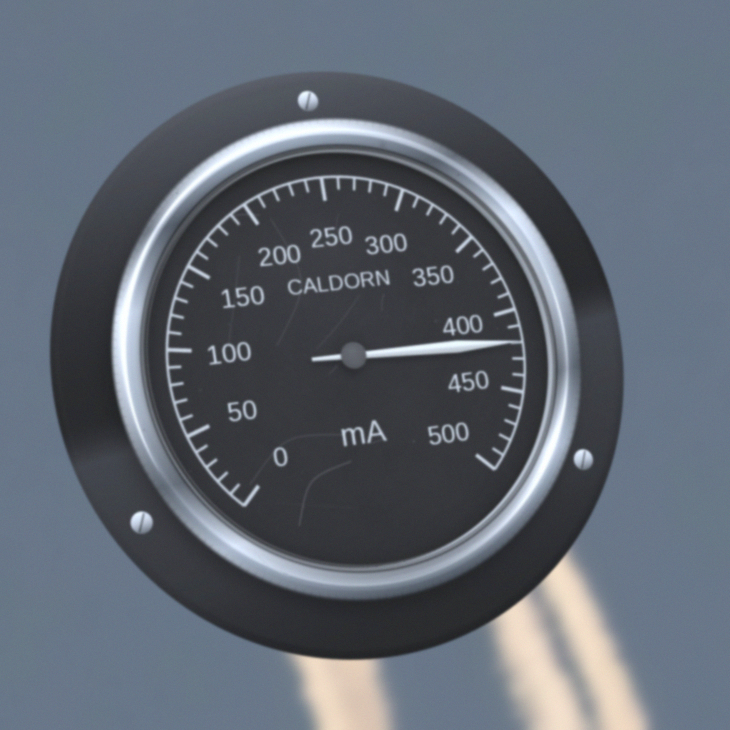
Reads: 420mA
